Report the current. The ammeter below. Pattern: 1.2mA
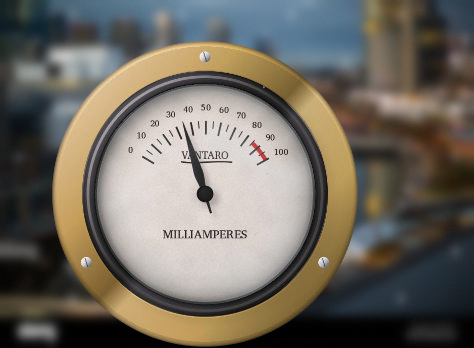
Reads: 35mA
